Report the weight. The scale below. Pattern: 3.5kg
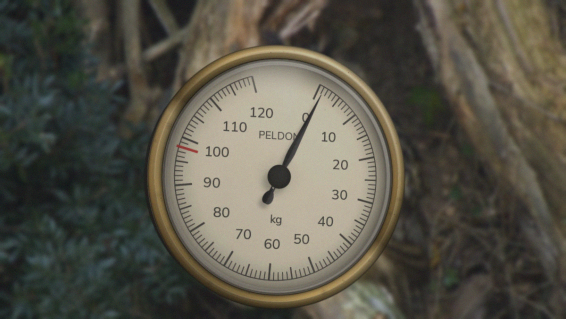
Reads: 1kg
